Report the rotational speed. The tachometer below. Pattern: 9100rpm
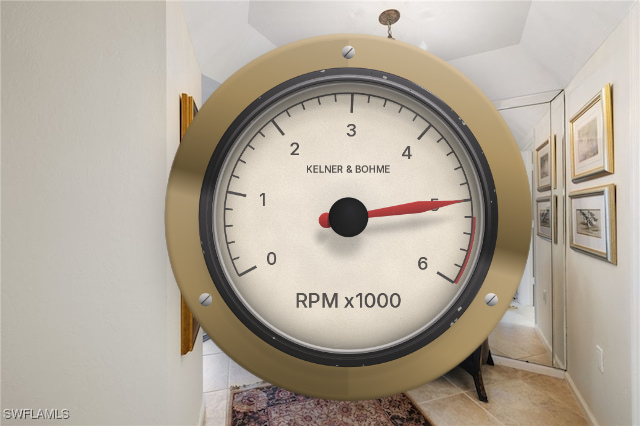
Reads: 5000rpm
